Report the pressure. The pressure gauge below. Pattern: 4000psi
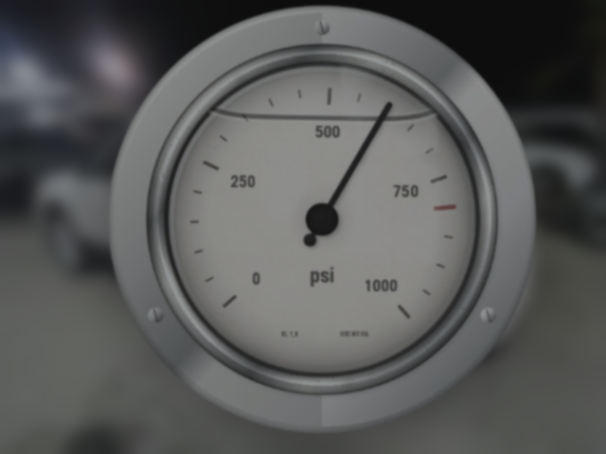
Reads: 600psi
